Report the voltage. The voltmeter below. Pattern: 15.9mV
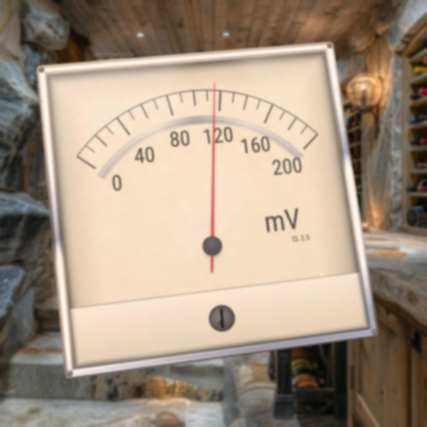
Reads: 115mV
